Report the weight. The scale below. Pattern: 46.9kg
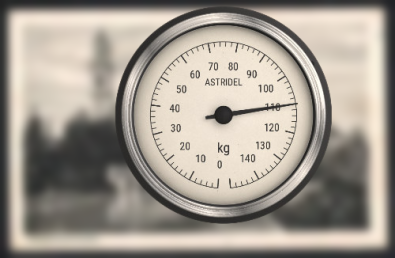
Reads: 110kg
